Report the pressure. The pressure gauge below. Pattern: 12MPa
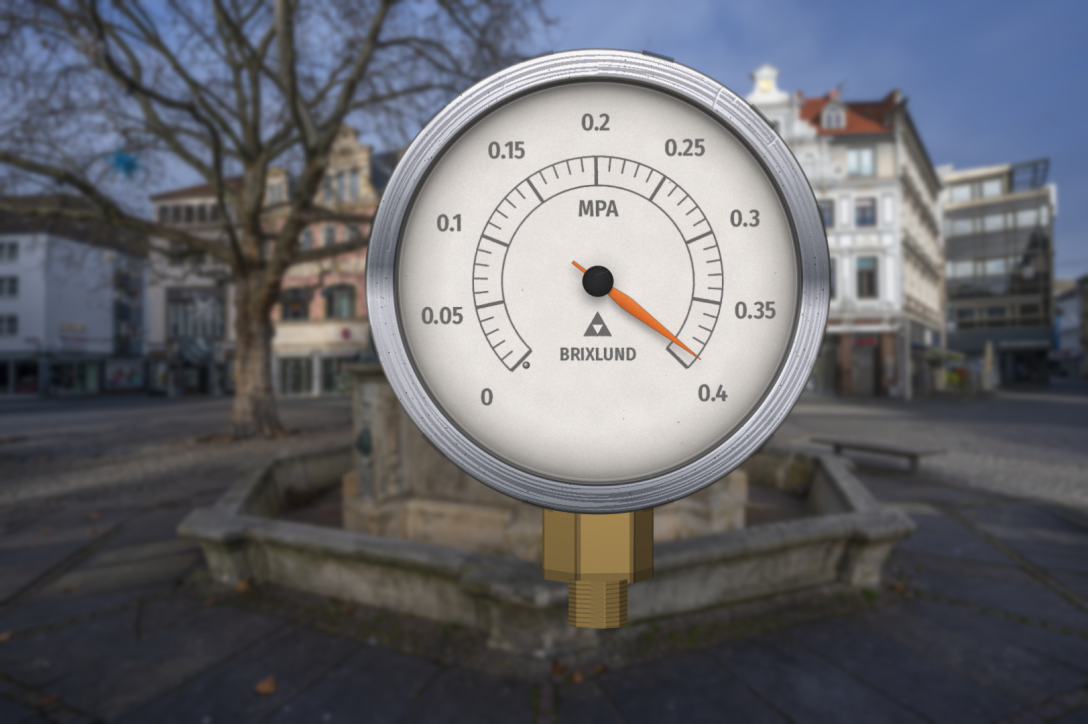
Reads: 0.39MPa
